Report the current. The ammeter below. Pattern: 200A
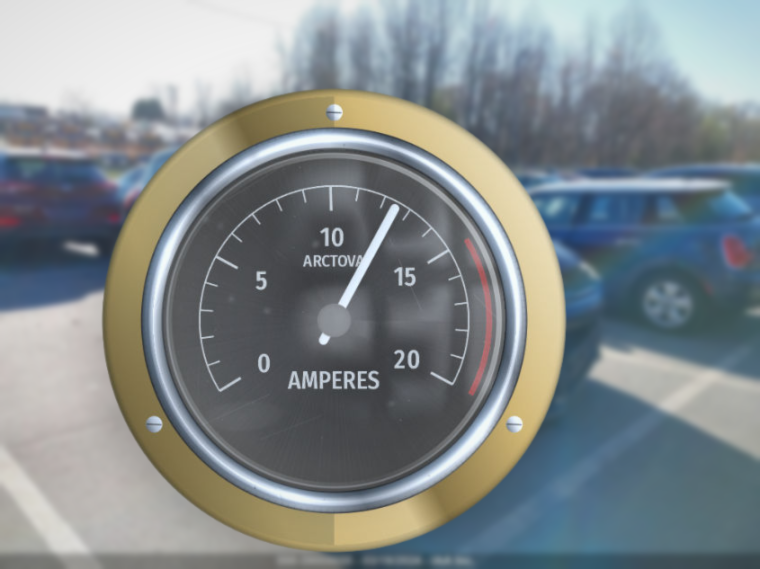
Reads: 12.5A
